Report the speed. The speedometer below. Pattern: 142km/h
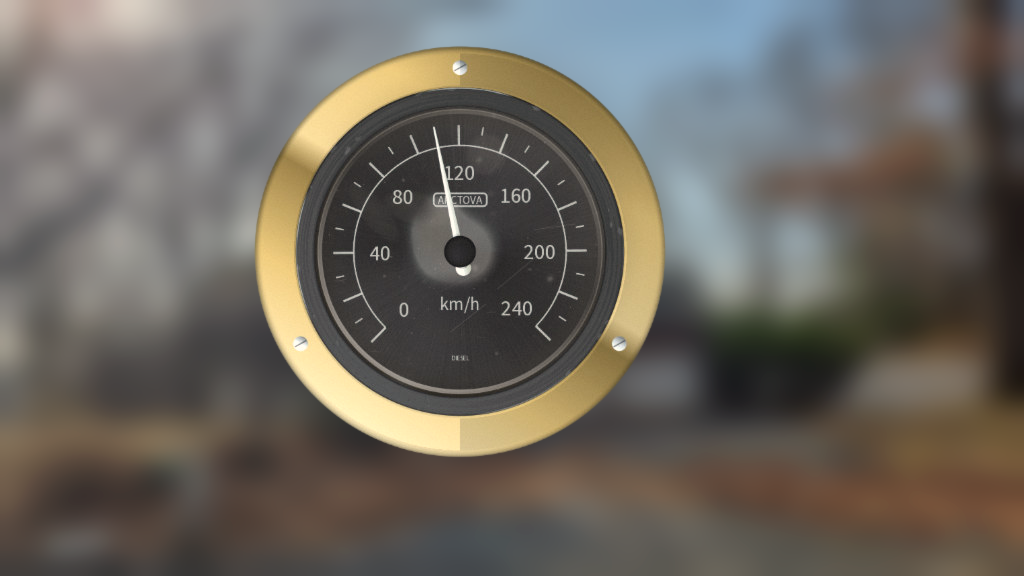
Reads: 110km/h
